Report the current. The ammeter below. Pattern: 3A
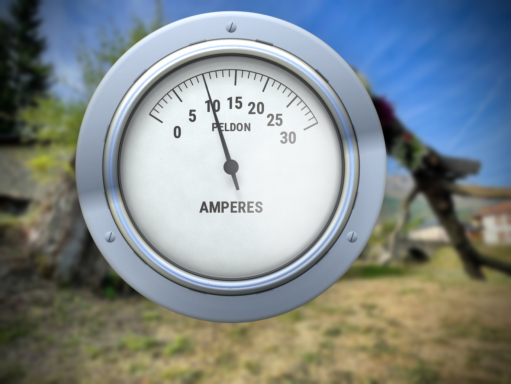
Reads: 10A
